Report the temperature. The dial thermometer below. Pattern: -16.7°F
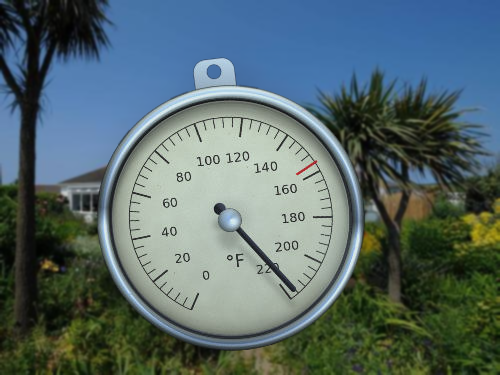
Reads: 216°F
